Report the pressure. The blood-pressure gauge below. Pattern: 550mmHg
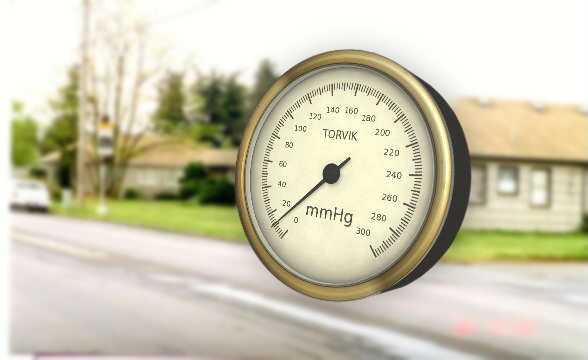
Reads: 10mmHg
